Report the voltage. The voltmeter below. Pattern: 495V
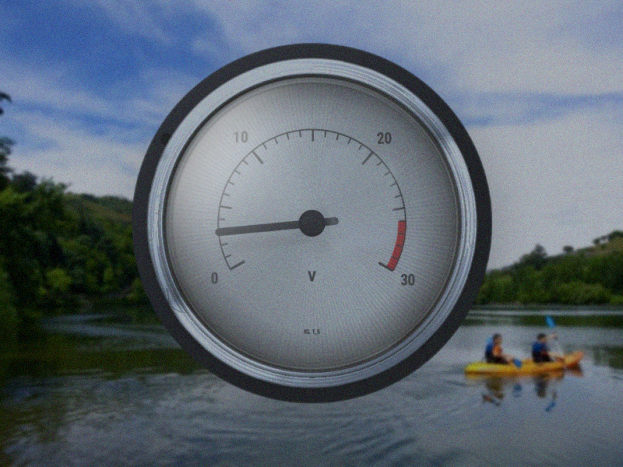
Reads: 3V
